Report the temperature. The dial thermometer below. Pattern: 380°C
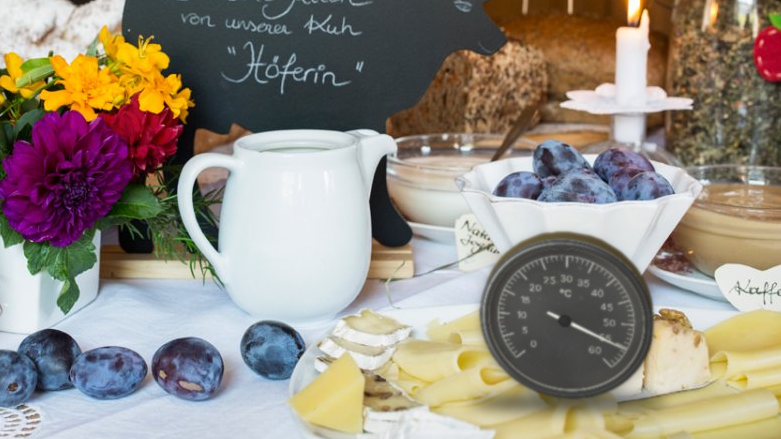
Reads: 55°C
